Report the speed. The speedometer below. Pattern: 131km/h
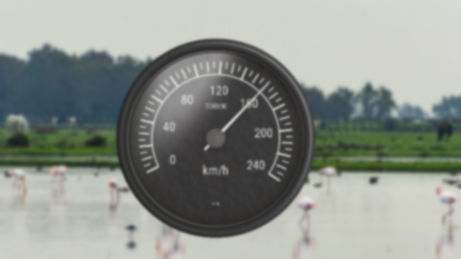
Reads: 160km/h
